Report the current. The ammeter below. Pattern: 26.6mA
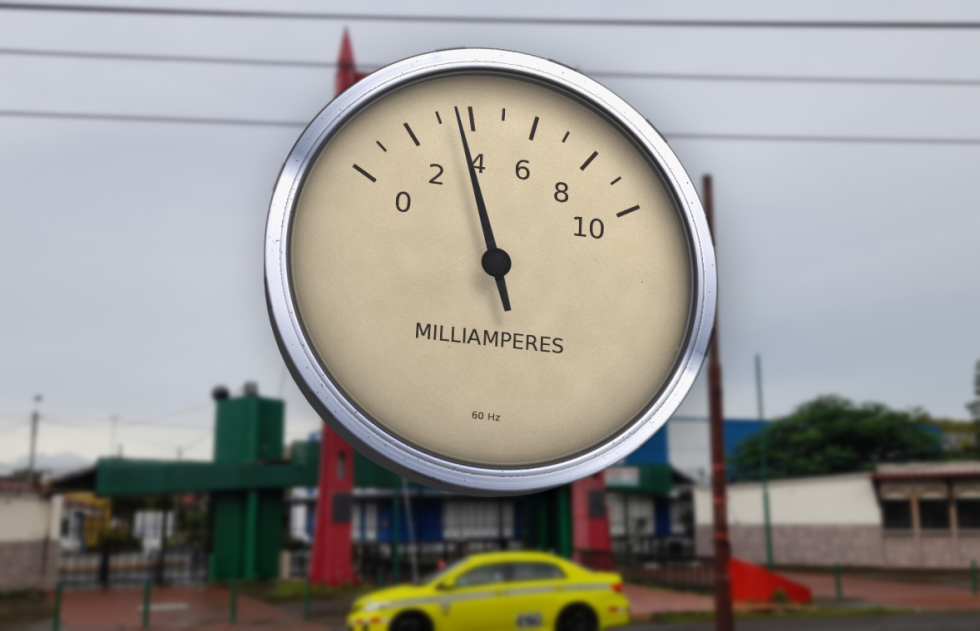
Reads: 3.5mA
